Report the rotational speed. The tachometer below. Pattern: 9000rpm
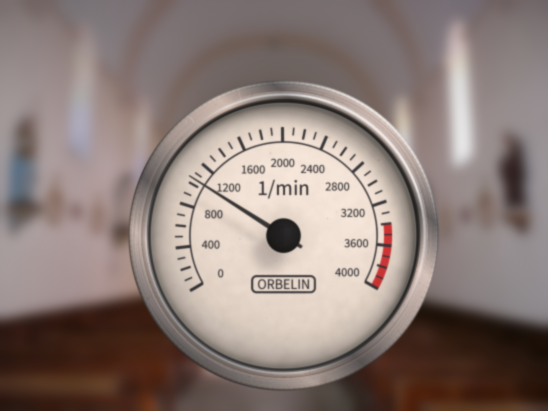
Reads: 1050rpm
